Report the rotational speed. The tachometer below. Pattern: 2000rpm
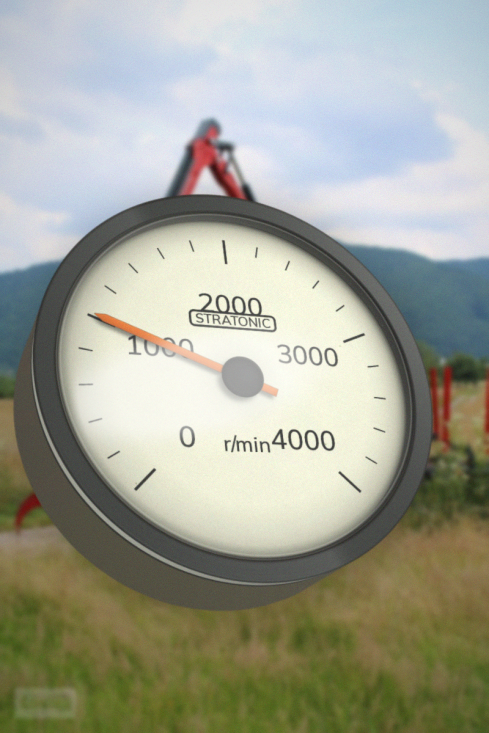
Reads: 1000rpm
